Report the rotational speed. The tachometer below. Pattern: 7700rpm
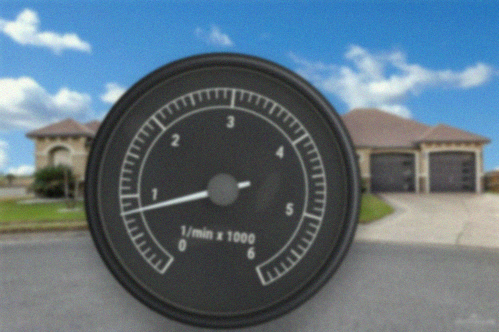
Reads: 800rpm
